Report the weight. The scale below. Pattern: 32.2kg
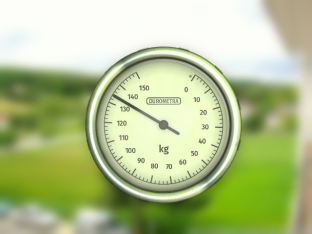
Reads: 134kg
